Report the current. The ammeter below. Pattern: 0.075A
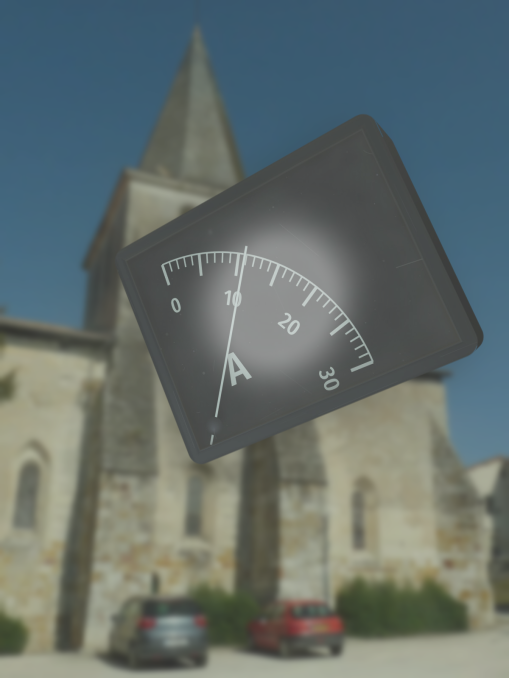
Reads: 11A
